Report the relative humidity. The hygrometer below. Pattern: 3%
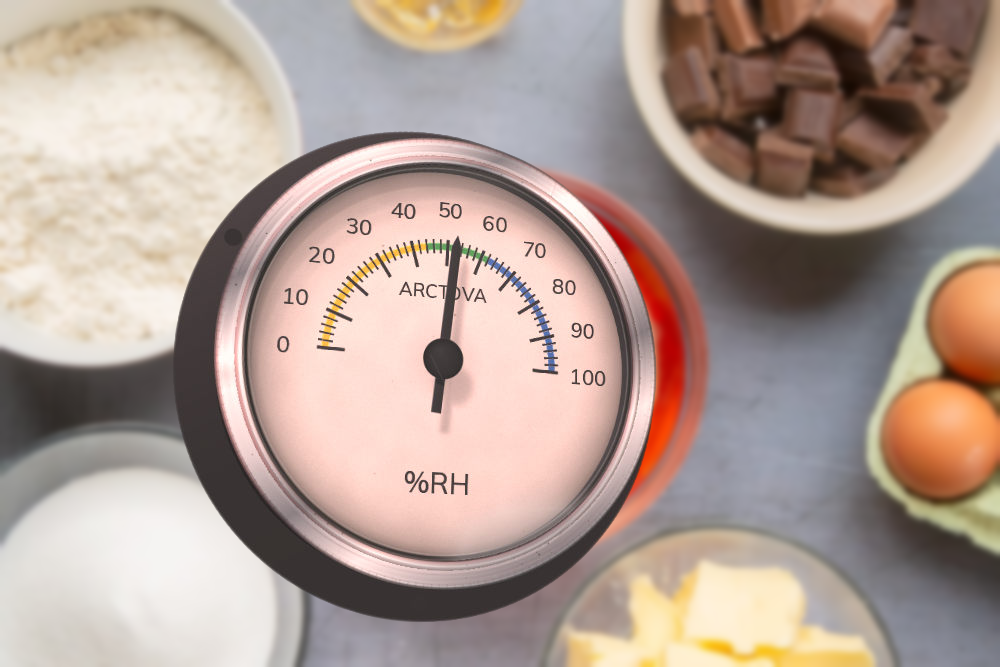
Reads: 52%
